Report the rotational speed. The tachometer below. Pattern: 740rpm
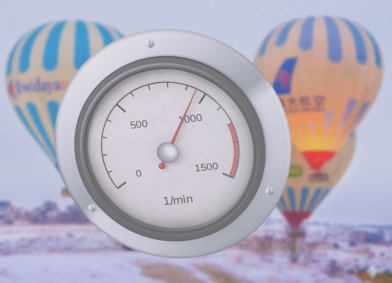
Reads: 950rpm
